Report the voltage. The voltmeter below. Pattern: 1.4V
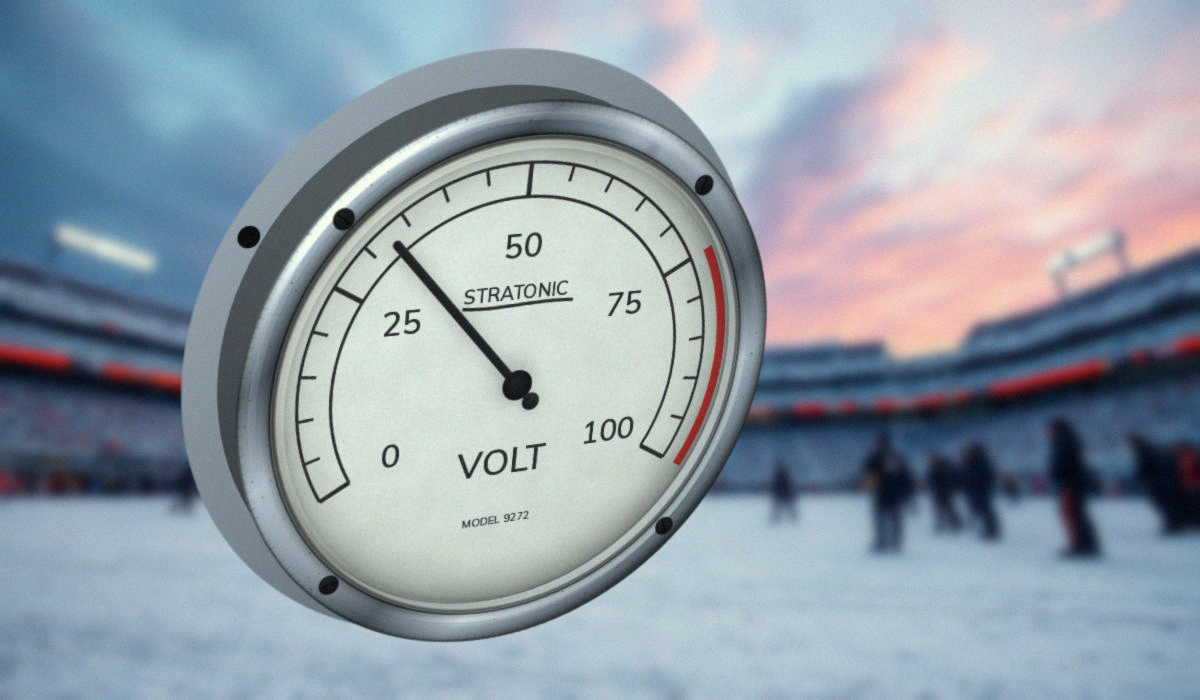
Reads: 32.5V
